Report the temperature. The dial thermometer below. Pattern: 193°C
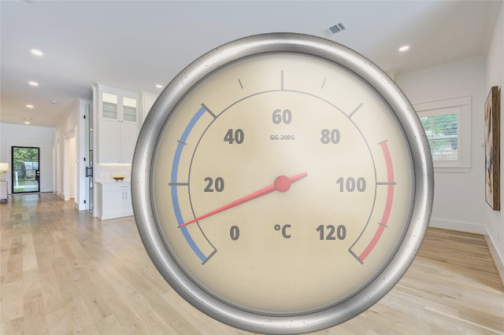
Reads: 10°C
